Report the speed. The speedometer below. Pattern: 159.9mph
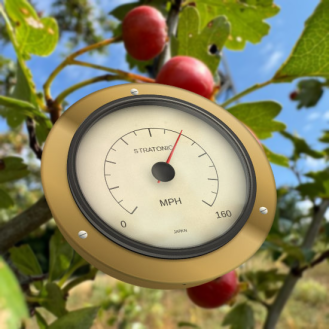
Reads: 100mph
